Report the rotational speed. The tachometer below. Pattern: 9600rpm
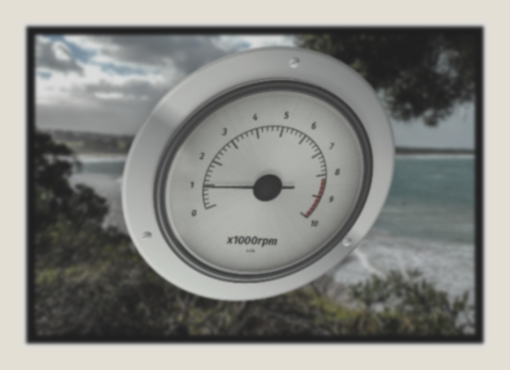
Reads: 1000rpm
